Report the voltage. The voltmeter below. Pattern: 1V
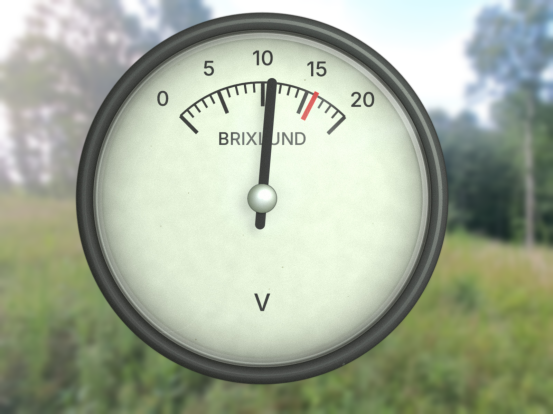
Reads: 11V
